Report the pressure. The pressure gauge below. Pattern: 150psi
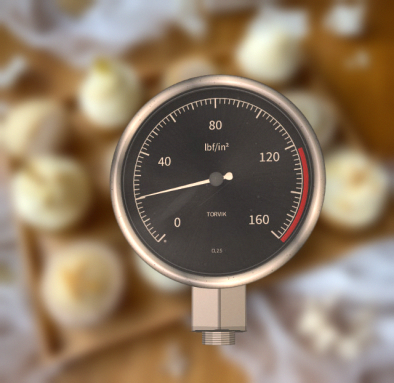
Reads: 20psi
